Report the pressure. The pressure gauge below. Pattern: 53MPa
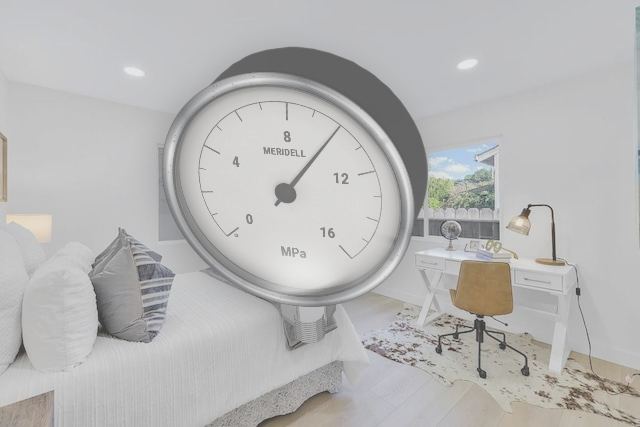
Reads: 10MPa
